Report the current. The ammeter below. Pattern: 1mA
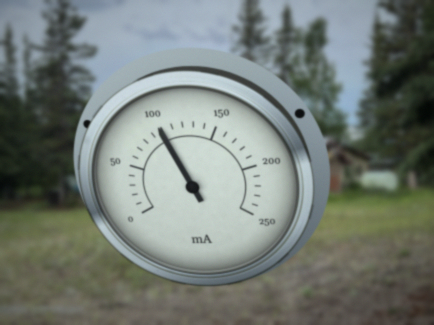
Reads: 100mA
